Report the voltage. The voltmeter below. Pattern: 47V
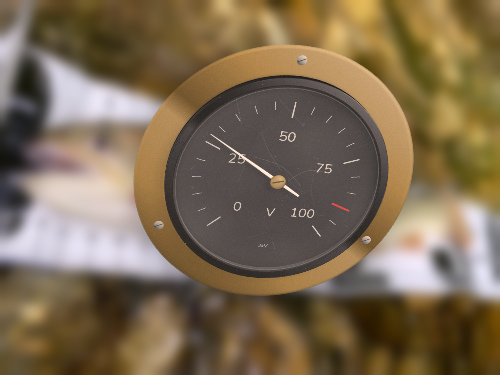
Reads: 27.5V
